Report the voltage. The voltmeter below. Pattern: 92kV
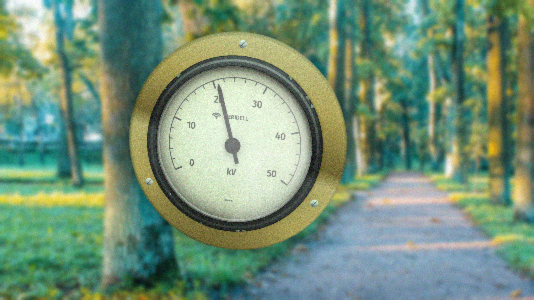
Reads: 21kV
